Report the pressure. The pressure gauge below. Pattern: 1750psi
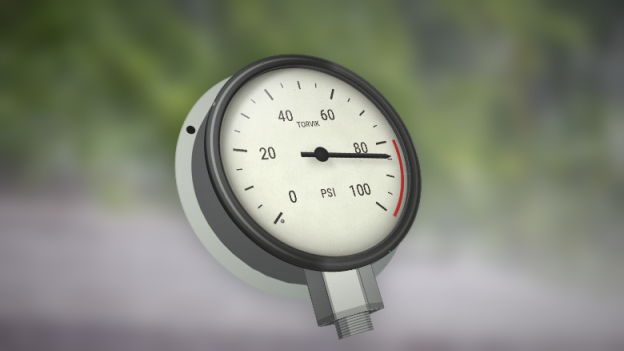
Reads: 85psi
